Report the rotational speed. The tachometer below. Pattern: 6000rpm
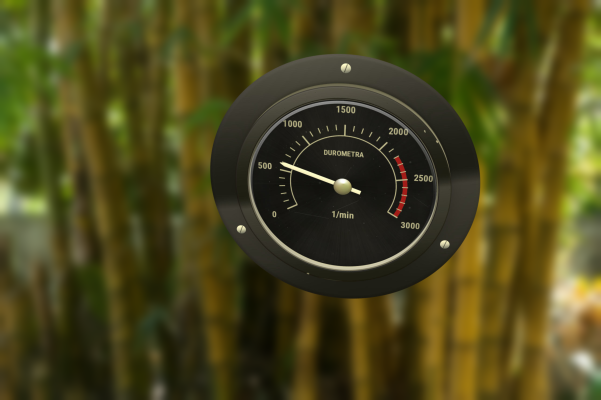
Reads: 600rpm
